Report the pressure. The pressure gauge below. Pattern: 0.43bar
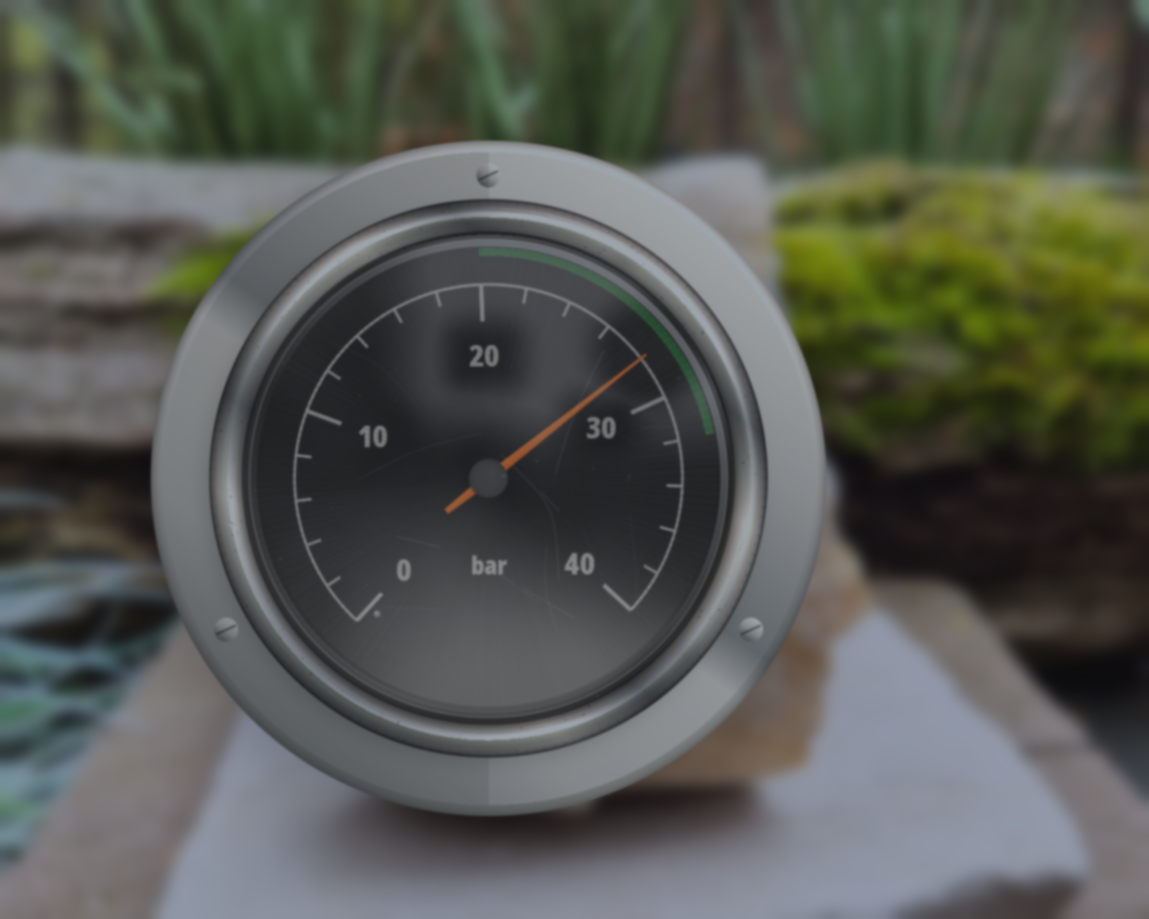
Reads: 28bar
